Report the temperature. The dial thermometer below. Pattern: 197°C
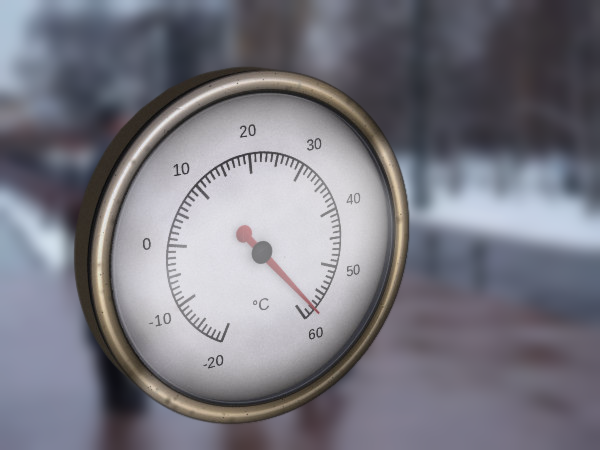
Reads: 58°C
